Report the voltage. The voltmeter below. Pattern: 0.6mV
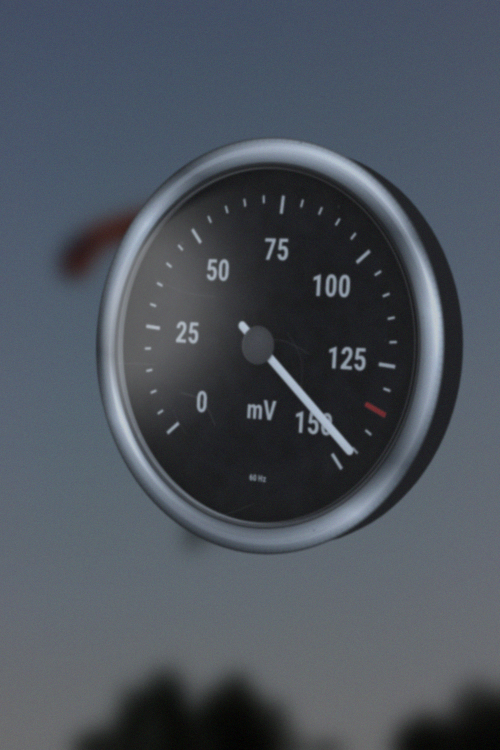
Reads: 145mV
